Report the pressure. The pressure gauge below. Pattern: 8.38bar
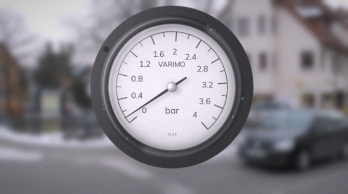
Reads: 0.1bar
